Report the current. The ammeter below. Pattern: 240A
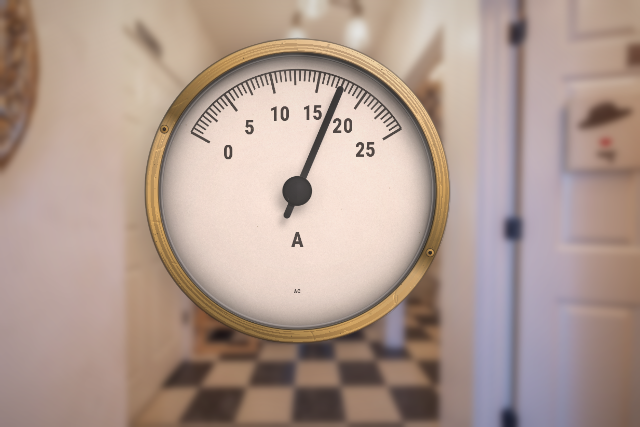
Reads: 17.5A
